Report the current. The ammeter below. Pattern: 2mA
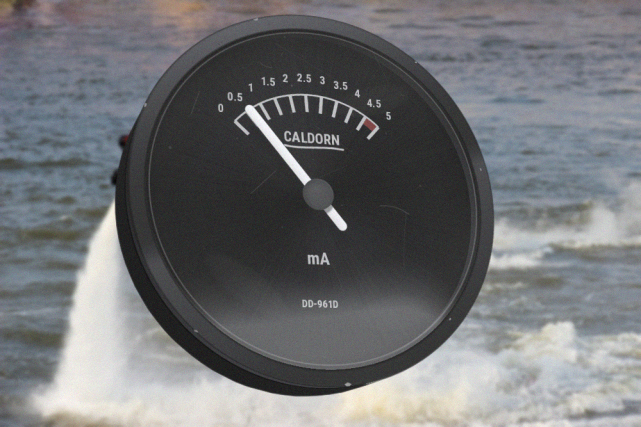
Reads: 0.5mA
